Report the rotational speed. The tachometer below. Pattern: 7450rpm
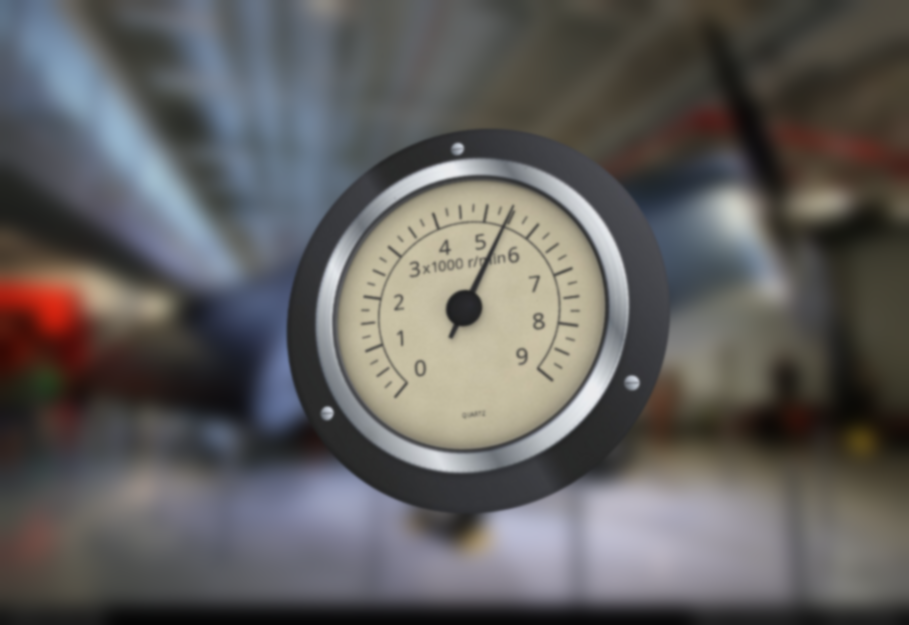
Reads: 5500rpm
